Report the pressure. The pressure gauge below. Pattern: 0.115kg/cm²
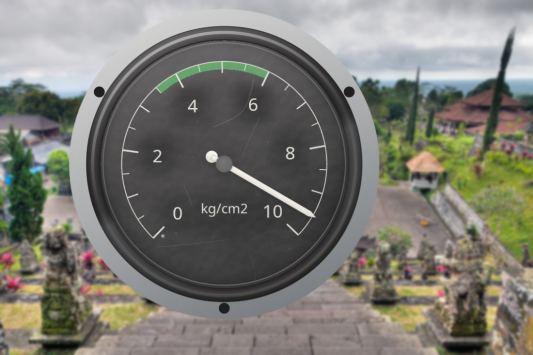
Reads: 9.5kg/cm²
